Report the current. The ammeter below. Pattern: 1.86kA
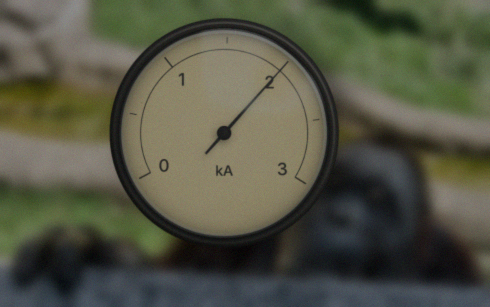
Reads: 2kA
